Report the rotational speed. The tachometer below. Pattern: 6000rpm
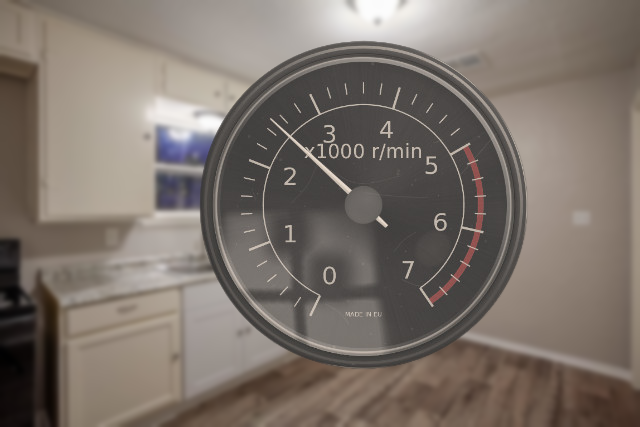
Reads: 2500rpm
